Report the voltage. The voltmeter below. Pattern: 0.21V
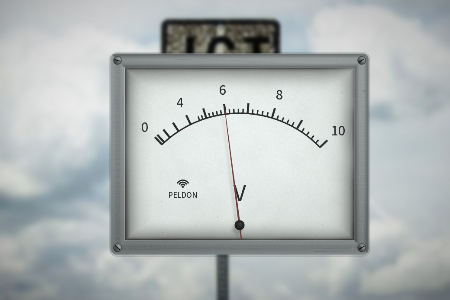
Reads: 6V
